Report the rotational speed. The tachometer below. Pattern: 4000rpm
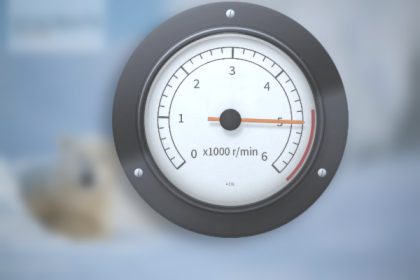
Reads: 5000rpm
